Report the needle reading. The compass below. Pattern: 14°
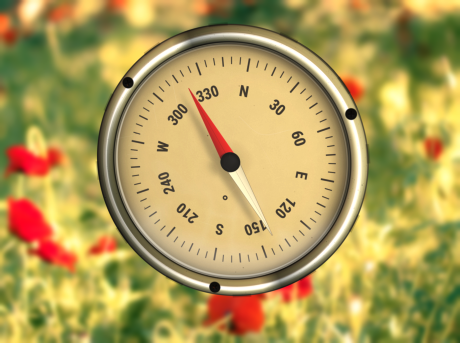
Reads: 320°
